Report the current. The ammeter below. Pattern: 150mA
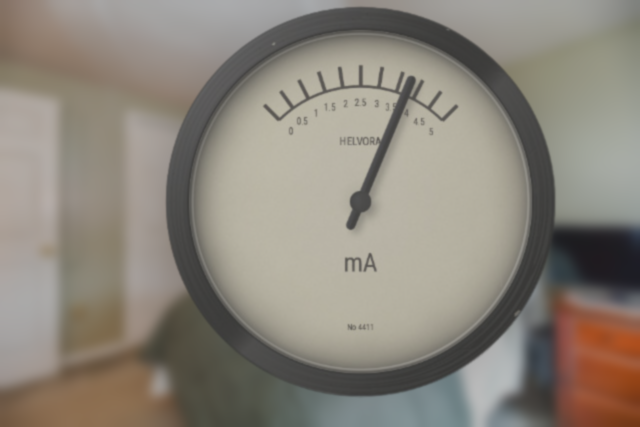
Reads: 3.75mA
